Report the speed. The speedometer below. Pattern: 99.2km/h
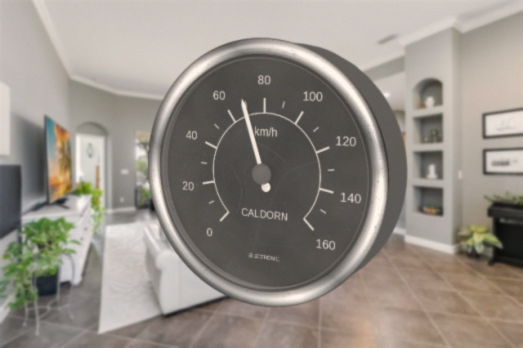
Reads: 70km/h
